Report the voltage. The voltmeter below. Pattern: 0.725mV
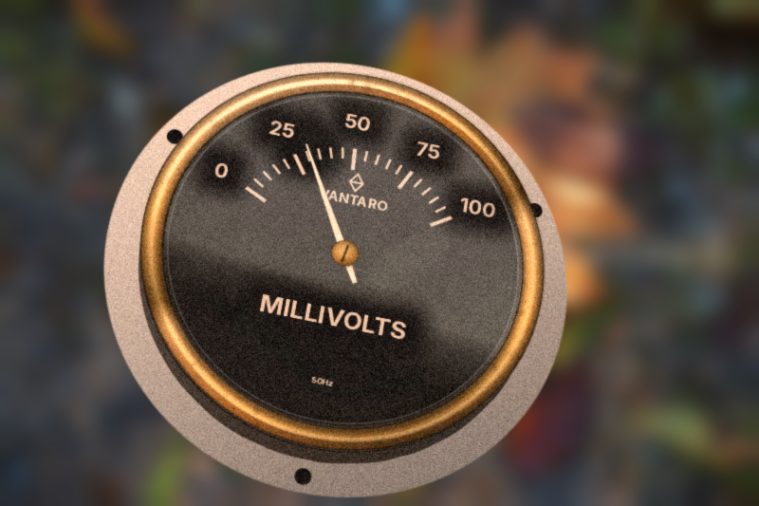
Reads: 30mV
